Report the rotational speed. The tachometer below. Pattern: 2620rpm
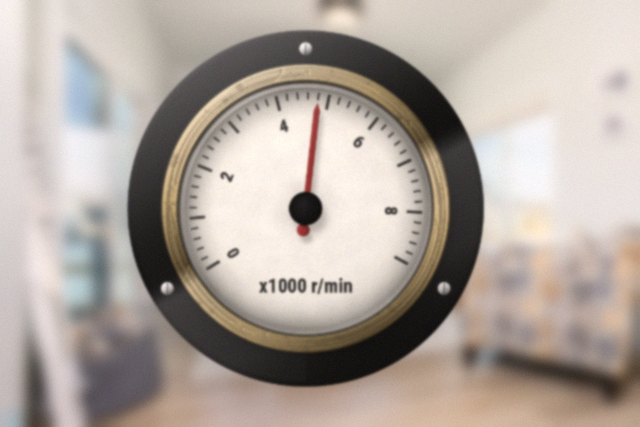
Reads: 4800rpm
